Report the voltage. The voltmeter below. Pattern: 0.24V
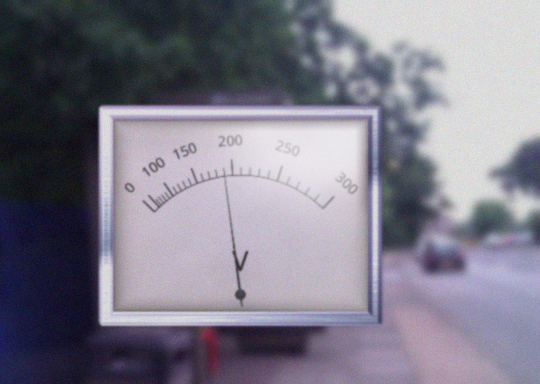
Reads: 190V
